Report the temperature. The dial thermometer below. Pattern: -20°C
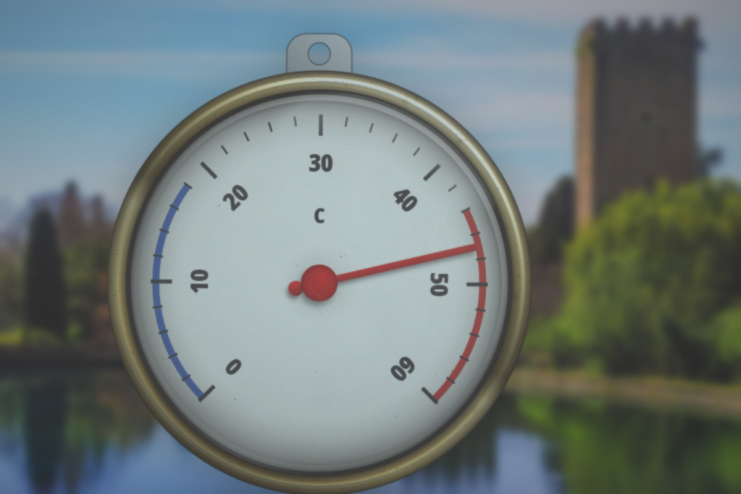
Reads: 47°C
